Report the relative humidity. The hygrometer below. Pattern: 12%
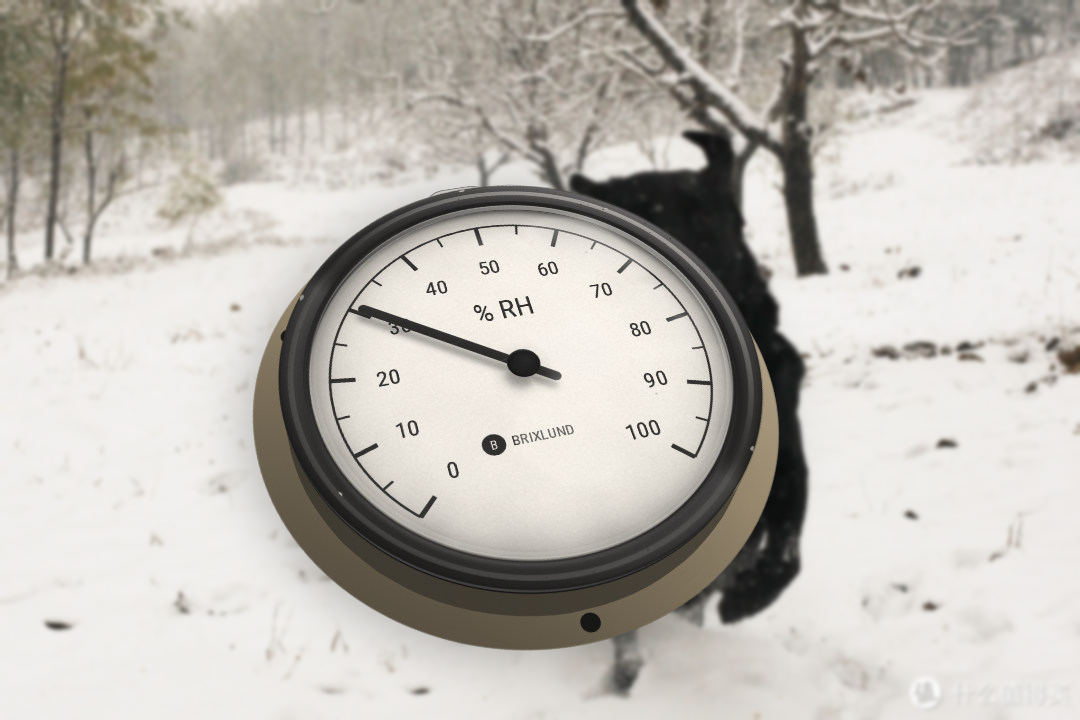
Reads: 30%
